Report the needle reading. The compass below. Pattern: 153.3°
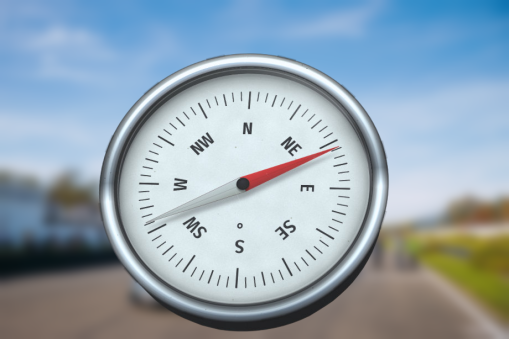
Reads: 65°
